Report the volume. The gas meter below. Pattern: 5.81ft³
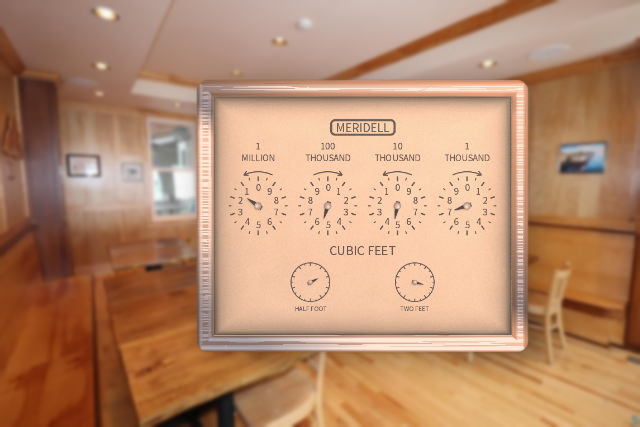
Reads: 154700ft³
